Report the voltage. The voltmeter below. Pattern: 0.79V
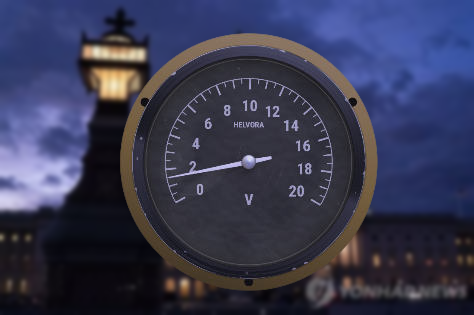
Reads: 1.5V
